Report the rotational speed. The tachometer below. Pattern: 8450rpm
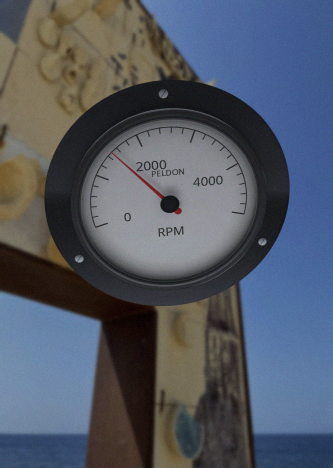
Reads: 1500rpm
